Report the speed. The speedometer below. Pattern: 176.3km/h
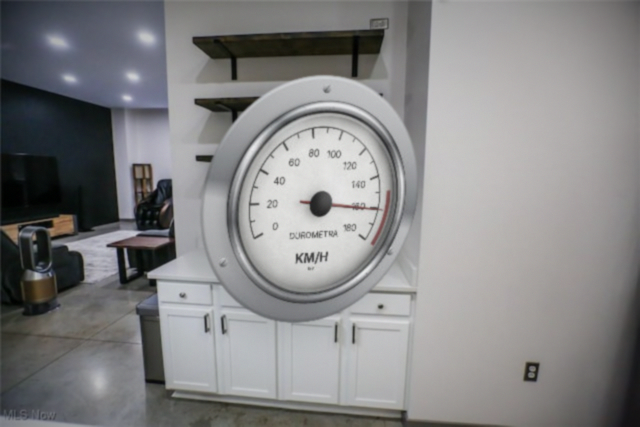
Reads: 160km/h
